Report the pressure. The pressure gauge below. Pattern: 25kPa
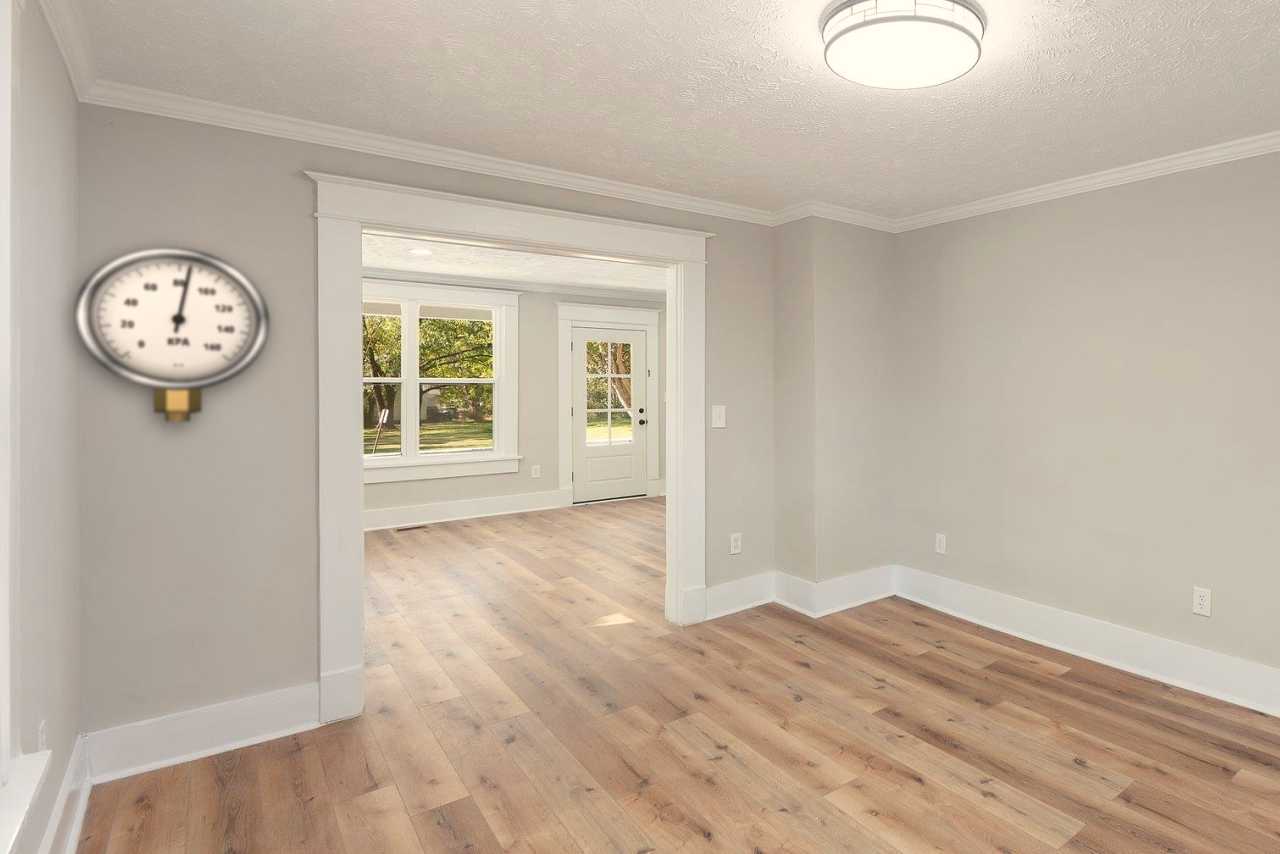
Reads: 85kPa
